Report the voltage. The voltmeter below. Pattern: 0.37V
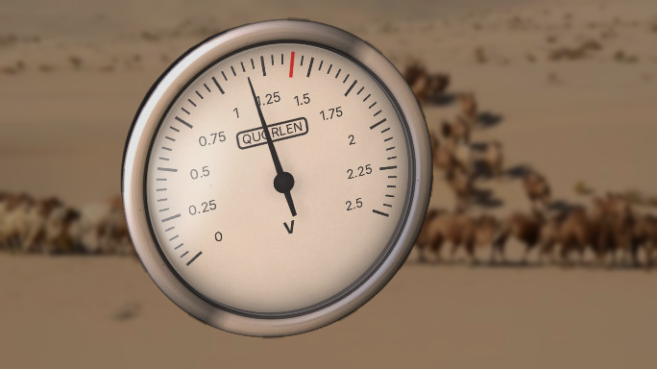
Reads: 1.15V
